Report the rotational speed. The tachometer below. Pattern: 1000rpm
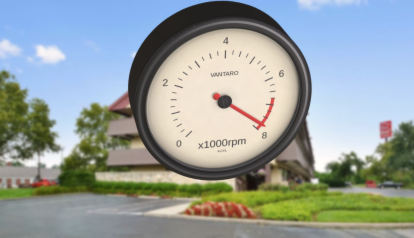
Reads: 7750rpm
